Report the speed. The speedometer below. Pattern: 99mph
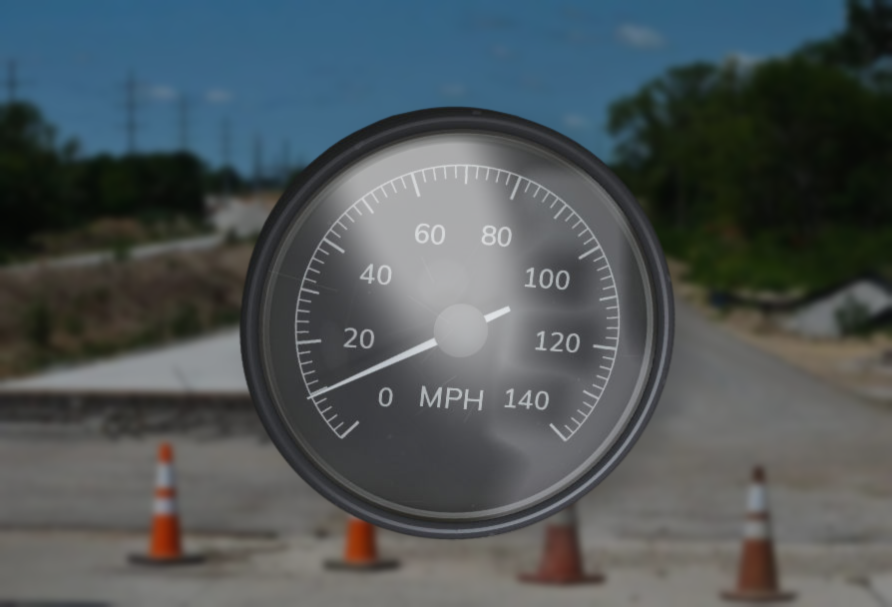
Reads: 10mph
